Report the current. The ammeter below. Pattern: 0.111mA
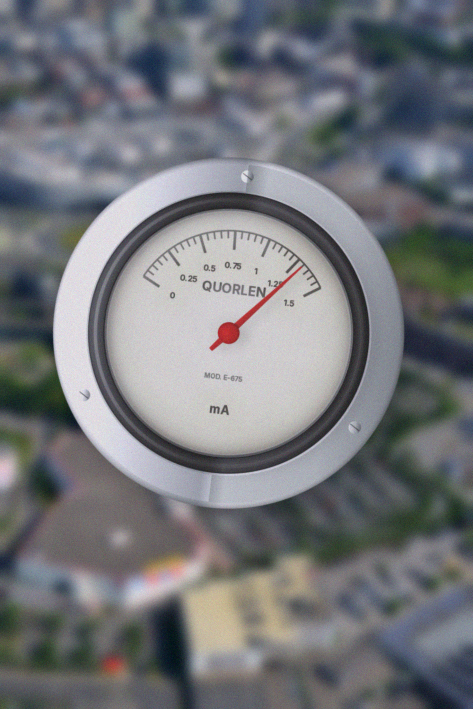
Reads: 1.3mA
